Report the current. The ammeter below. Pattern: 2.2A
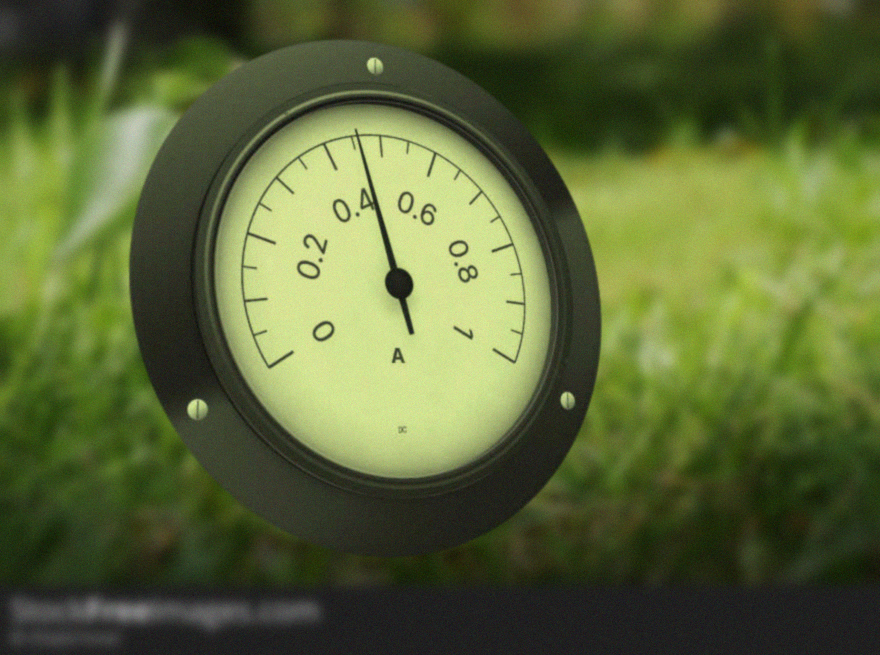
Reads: 0.45A
